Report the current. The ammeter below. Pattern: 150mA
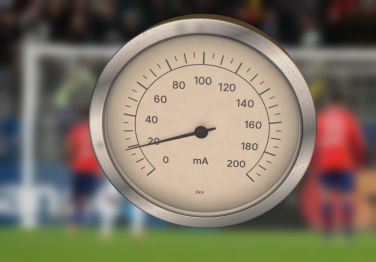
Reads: 20mA
